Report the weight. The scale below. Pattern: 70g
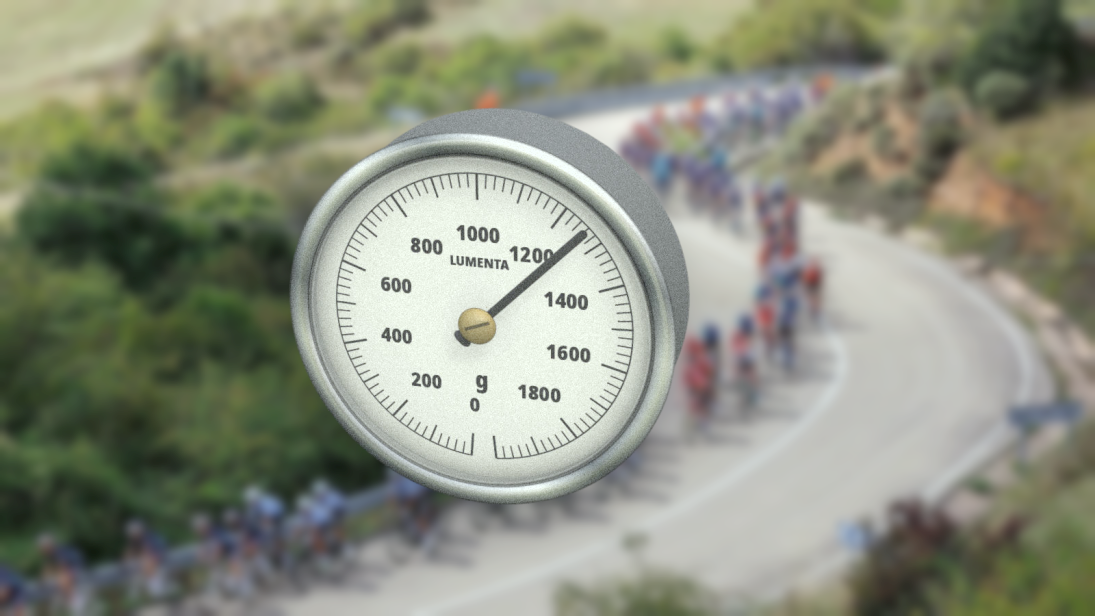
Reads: 1260g
